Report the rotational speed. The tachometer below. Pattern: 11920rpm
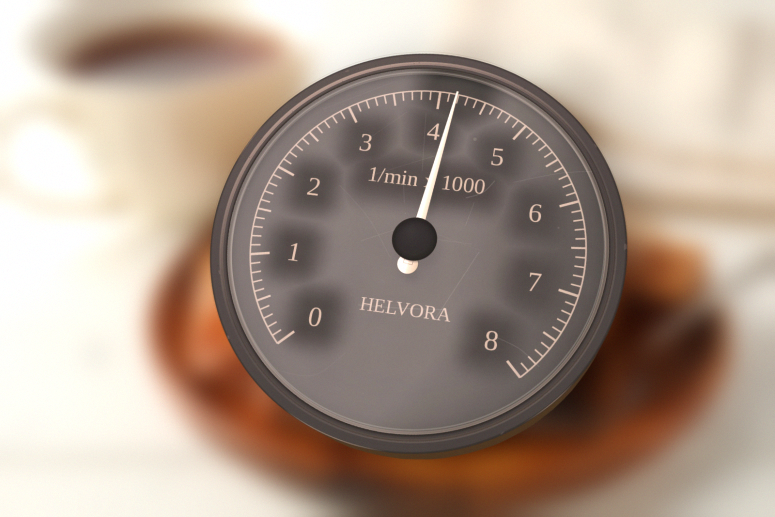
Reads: 4200rpm
